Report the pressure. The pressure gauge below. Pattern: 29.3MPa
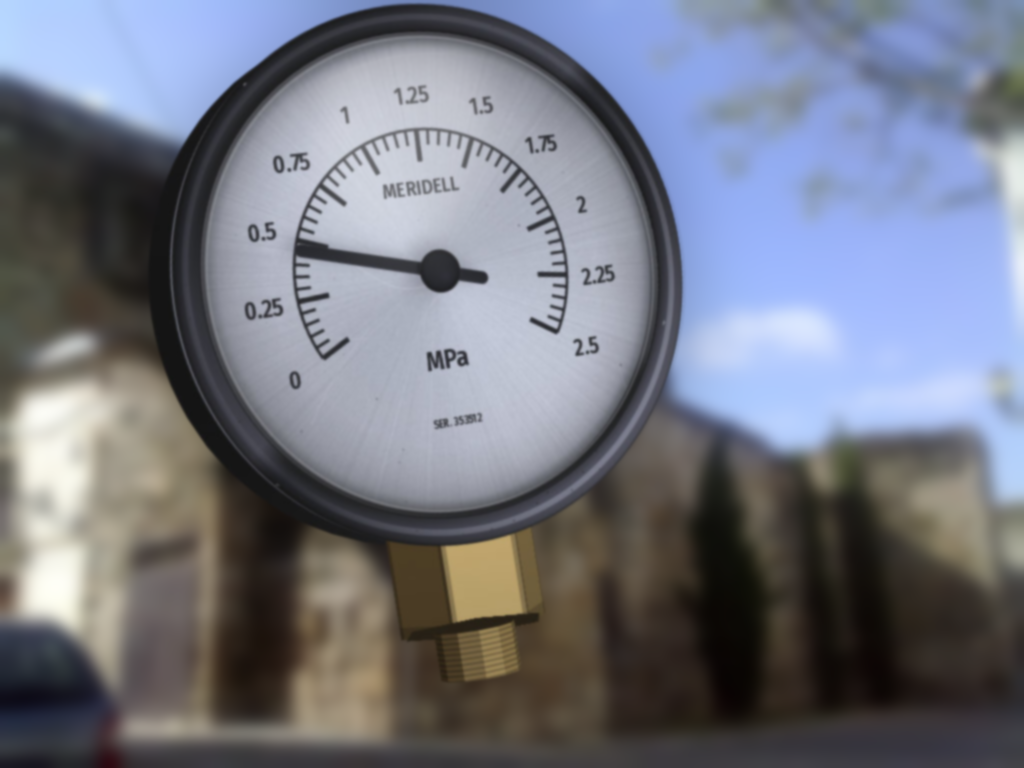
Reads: 0.45MPa
